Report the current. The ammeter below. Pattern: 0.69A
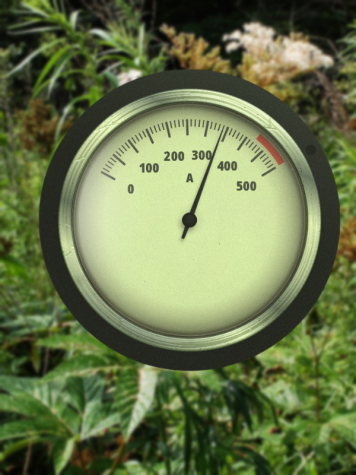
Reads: 340A
